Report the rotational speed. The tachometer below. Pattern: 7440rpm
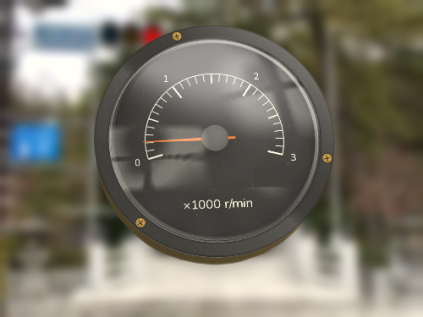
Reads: 200rpm
